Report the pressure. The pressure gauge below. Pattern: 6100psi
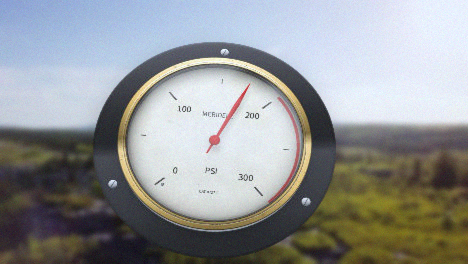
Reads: 175psi
